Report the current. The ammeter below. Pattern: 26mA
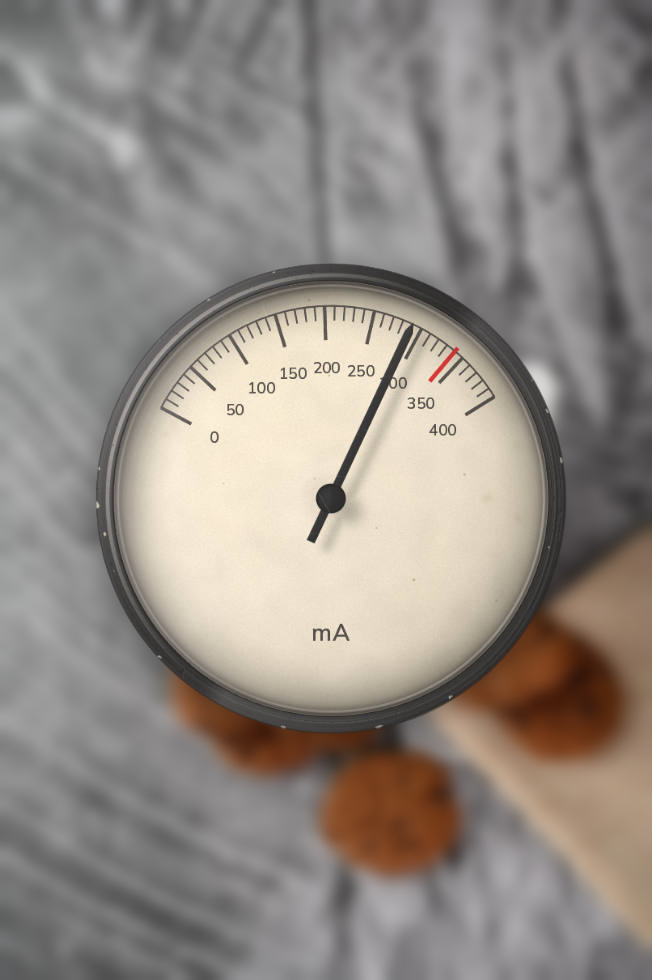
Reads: 290mA
